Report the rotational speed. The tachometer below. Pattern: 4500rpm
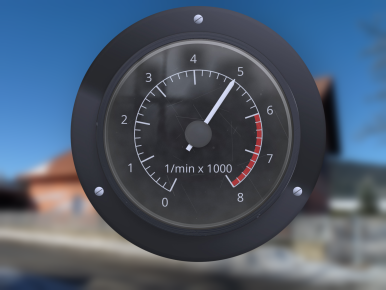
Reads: 5000rpm
